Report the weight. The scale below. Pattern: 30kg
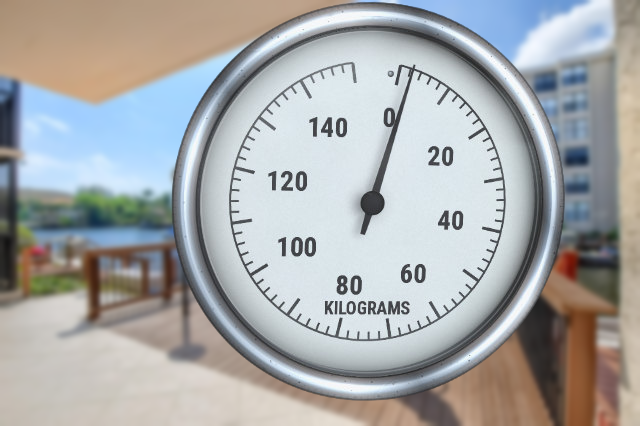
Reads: 2kg
